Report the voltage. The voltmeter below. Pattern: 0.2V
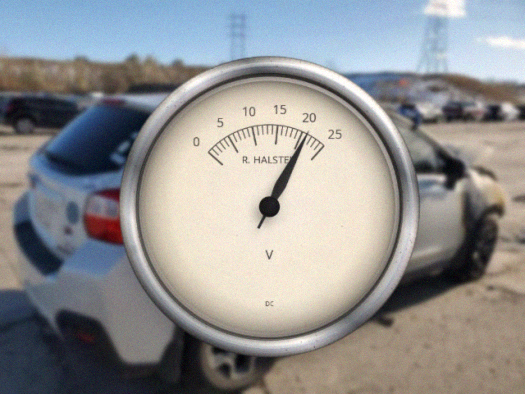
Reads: 21V
